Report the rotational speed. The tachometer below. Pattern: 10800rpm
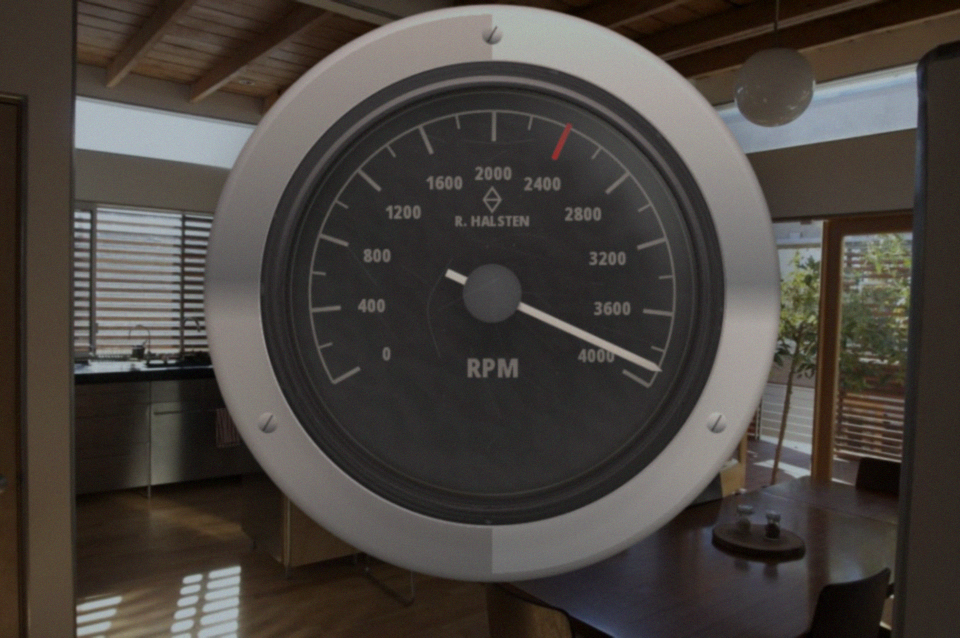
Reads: 3900rpm
